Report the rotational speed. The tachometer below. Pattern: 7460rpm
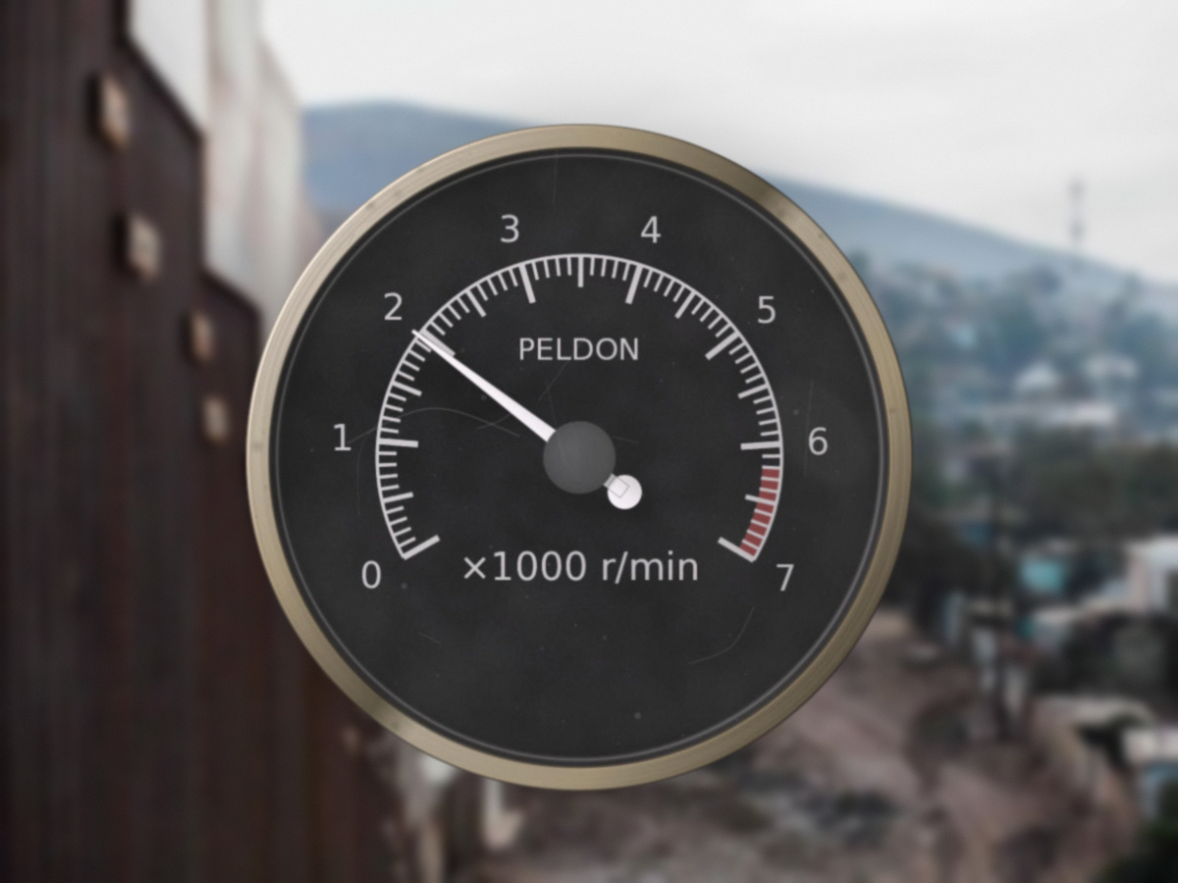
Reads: 1950rpm
